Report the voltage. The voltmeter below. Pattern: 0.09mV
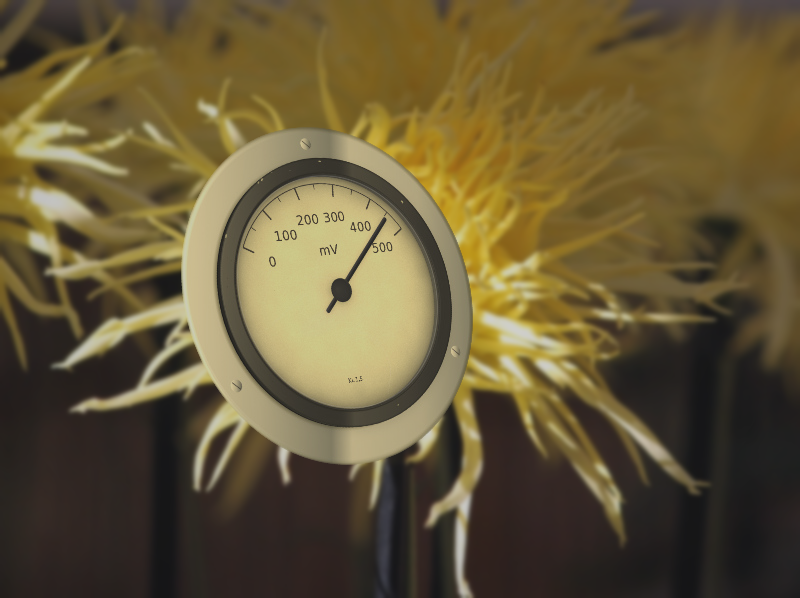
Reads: 450mV
